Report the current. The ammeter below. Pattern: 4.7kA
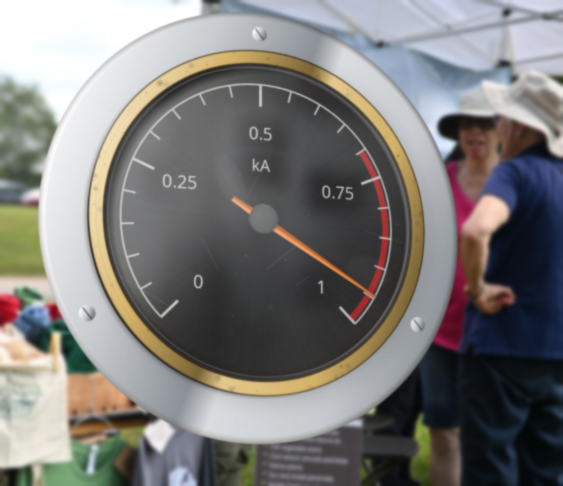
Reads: 0.95kA
